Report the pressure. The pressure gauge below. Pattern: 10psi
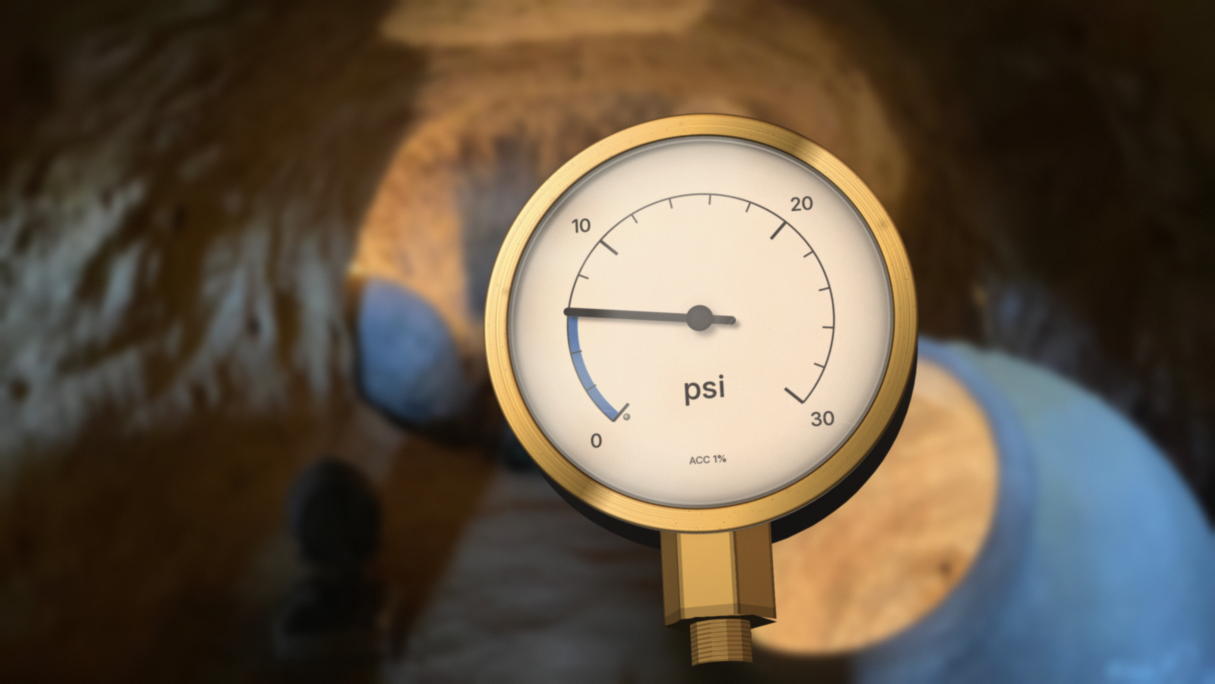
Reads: 6psi
